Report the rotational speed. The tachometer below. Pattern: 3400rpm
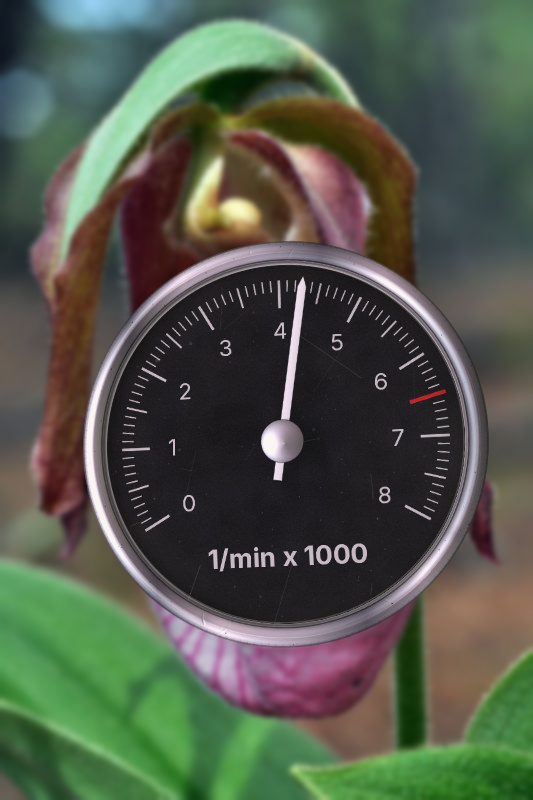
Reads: 4300rpm
